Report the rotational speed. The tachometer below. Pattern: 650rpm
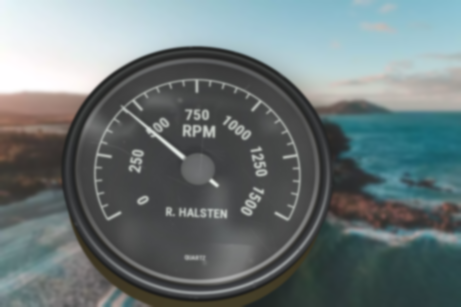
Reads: 450rpm
